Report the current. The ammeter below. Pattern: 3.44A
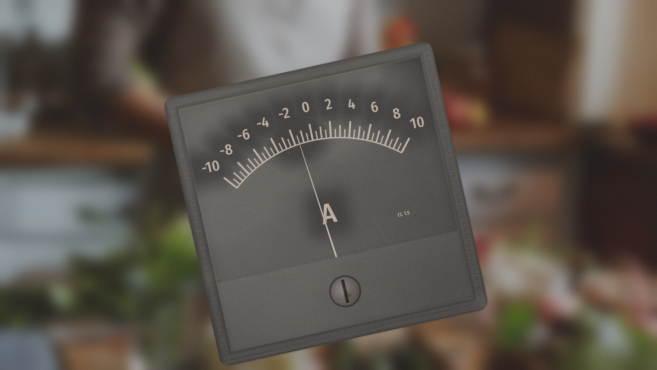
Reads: -1.5A
